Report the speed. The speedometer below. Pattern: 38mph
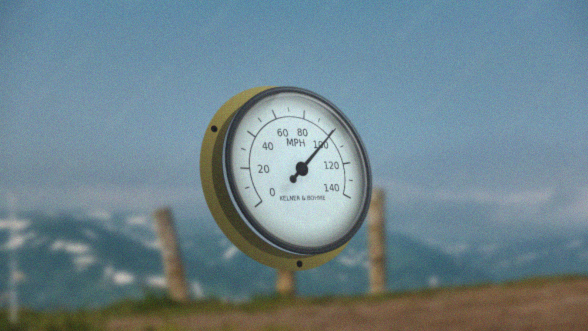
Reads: 100mph
